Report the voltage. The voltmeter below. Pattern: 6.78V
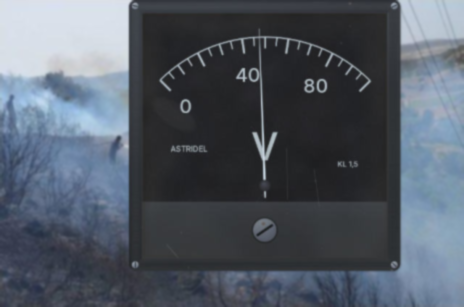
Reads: 47.5V
